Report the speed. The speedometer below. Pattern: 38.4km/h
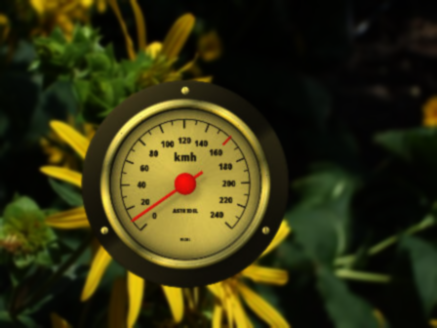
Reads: 10km/h
